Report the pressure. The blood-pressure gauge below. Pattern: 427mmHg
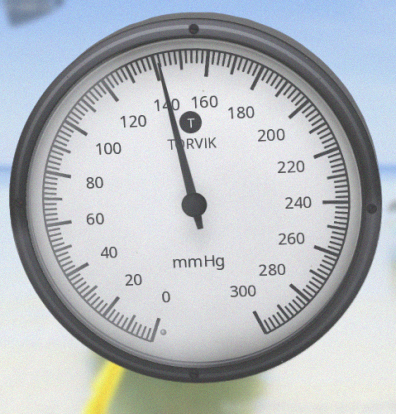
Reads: 142mmHg
